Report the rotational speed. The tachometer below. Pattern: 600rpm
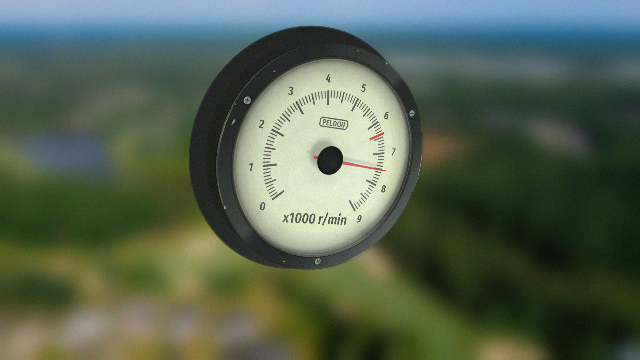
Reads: 7500rpm
